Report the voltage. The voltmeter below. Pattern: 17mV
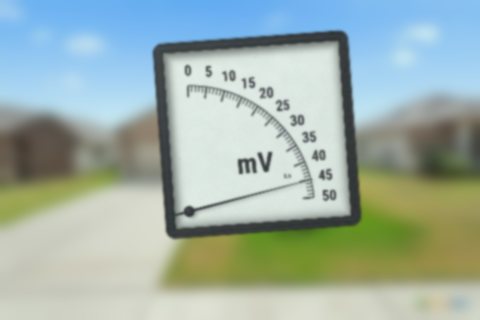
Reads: 45mV
